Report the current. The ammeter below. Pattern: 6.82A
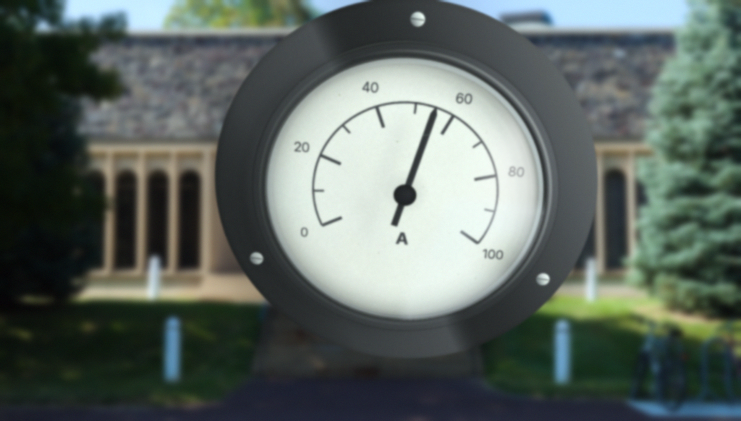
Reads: 55A
